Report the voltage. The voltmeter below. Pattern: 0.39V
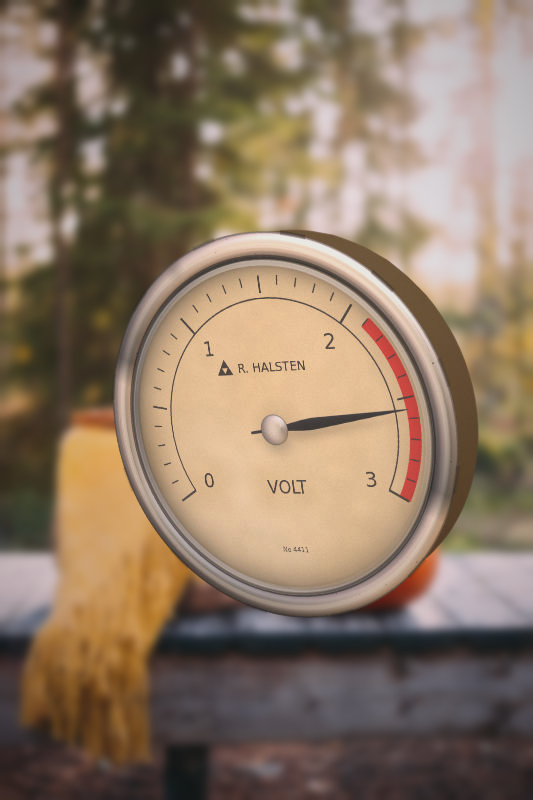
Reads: 2.55V
